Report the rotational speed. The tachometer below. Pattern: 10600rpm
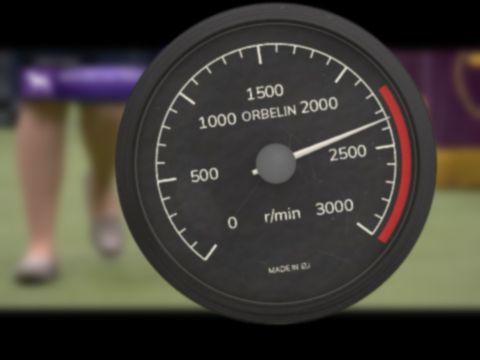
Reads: 2350rpm
